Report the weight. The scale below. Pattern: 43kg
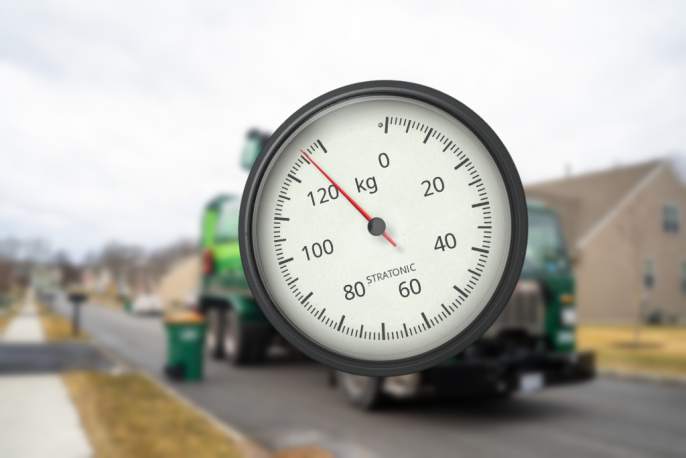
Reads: 126kg
